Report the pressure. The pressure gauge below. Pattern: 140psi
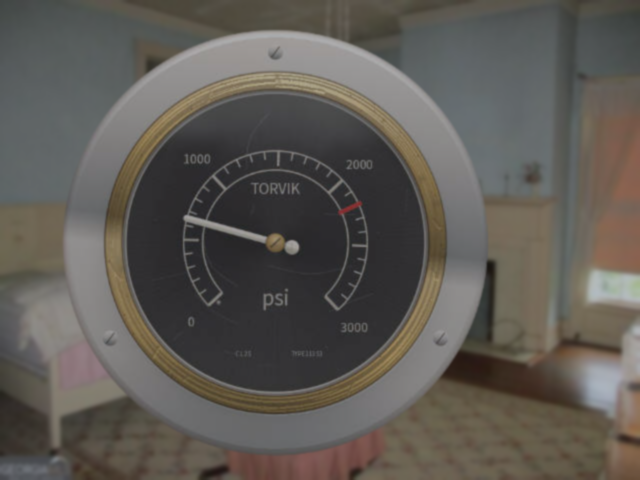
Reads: 650psi
